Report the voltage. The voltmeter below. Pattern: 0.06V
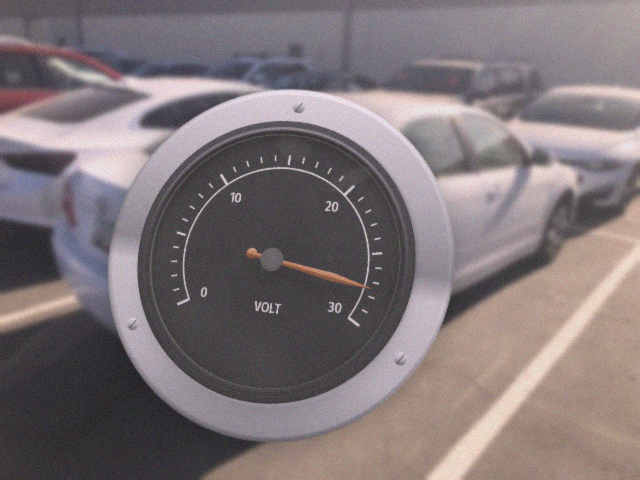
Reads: 27.5V
